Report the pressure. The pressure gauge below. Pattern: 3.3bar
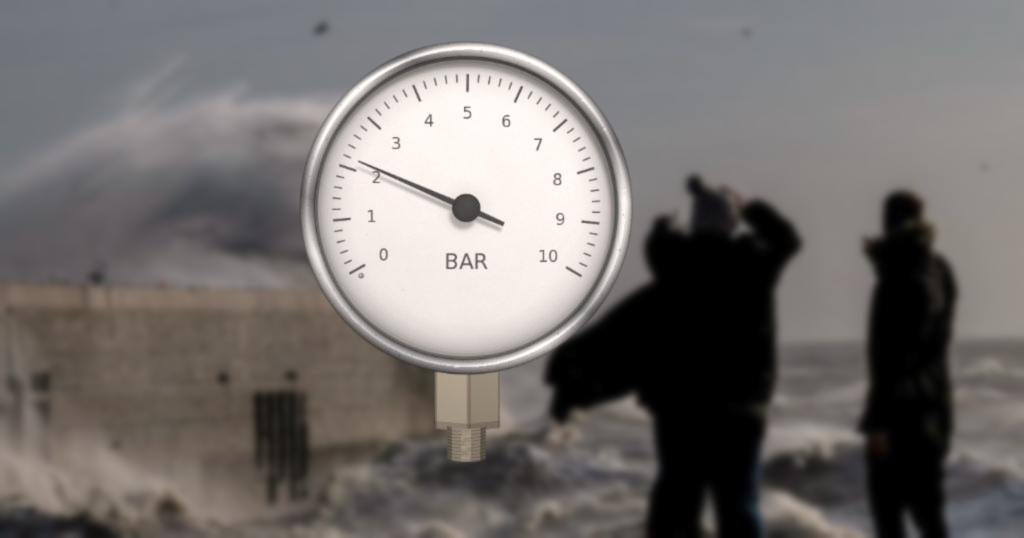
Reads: 2.2bar
